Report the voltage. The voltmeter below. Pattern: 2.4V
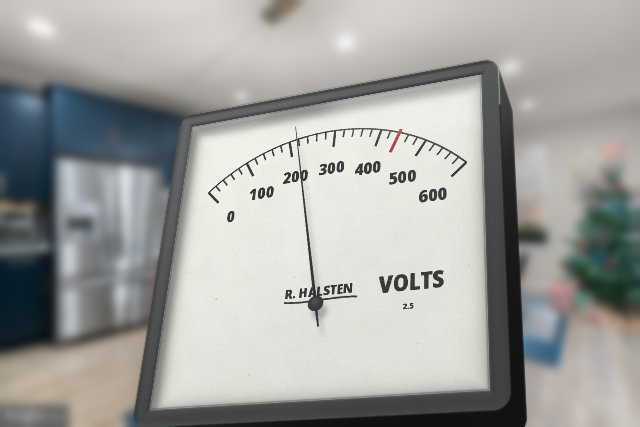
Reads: 220V
